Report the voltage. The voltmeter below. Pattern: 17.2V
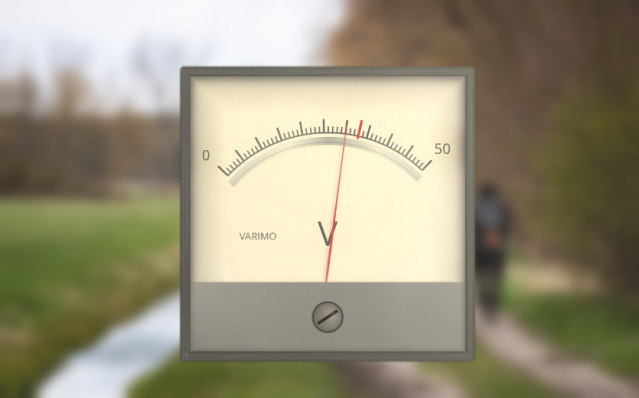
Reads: 30V
